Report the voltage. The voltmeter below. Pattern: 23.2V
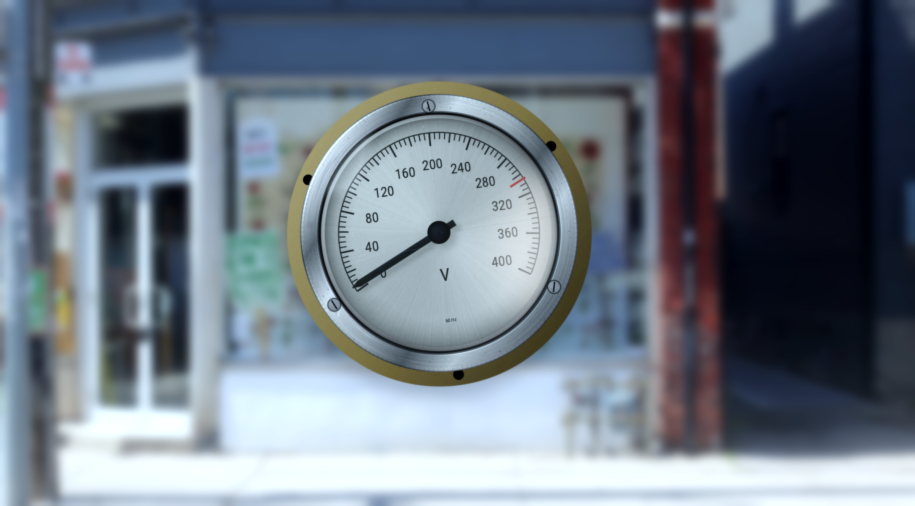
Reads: 5V
